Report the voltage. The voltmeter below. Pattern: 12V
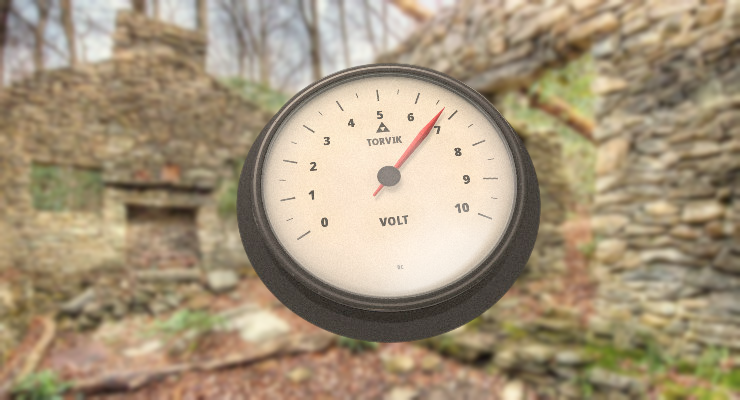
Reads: 6.75V
